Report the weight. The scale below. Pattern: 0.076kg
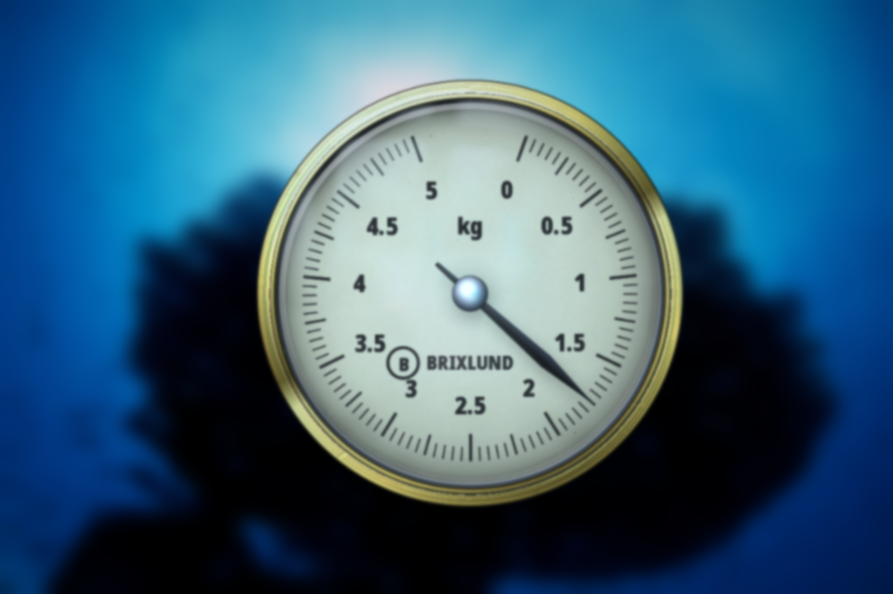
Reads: 1.75kg
